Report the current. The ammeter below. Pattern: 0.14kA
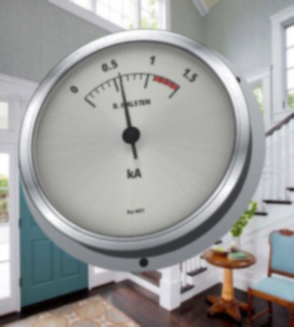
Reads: 0.6kA
